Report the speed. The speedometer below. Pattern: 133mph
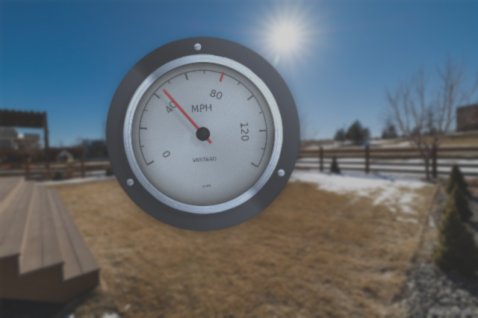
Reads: 45mph
